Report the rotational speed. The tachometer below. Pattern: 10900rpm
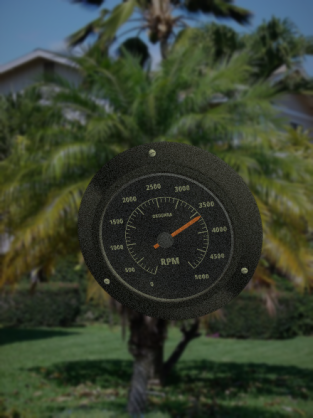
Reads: 3600rpm
